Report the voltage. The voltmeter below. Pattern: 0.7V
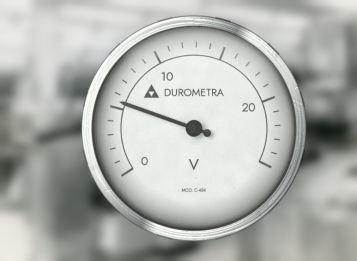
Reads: 5.5V
